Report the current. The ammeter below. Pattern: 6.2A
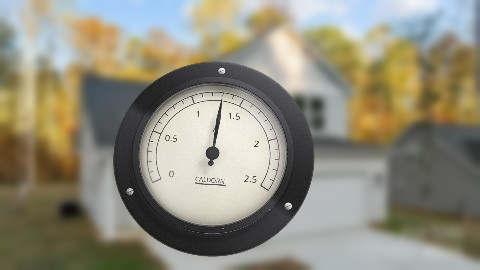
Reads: 1.3A
